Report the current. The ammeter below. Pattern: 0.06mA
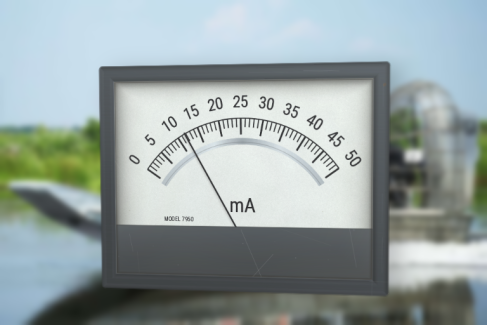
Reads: 12mA
